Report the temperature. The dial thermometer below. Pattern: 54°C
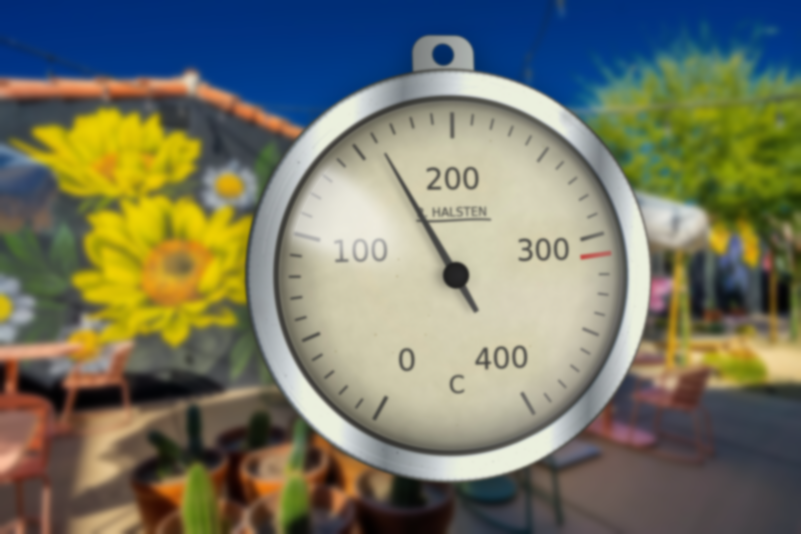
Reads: 160°C
